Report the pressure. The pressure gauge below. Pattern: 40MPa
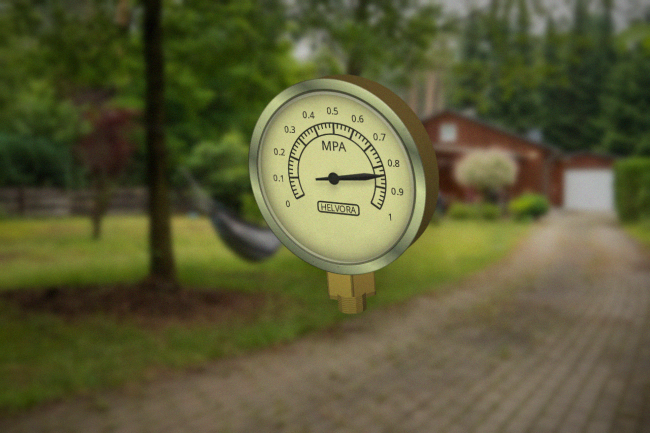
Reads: 0.84MPa
